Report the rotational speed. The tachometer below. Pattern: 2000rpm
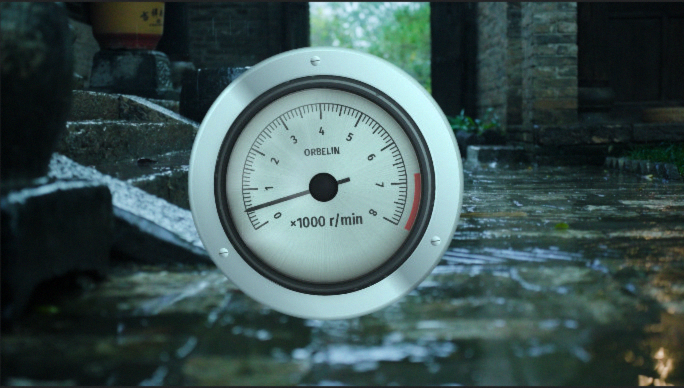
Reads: 500rpm
